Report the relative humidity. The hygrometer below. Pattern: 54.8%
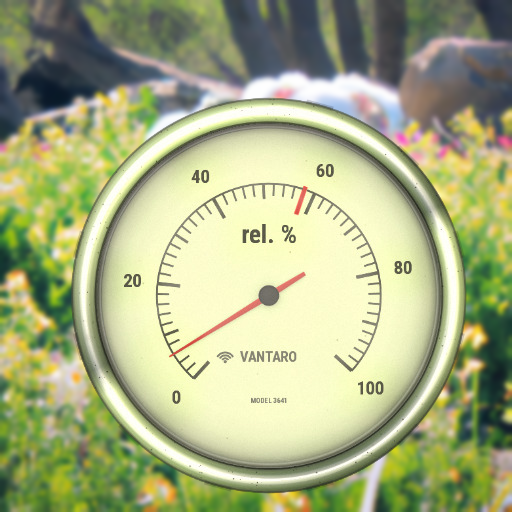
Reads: 6%
